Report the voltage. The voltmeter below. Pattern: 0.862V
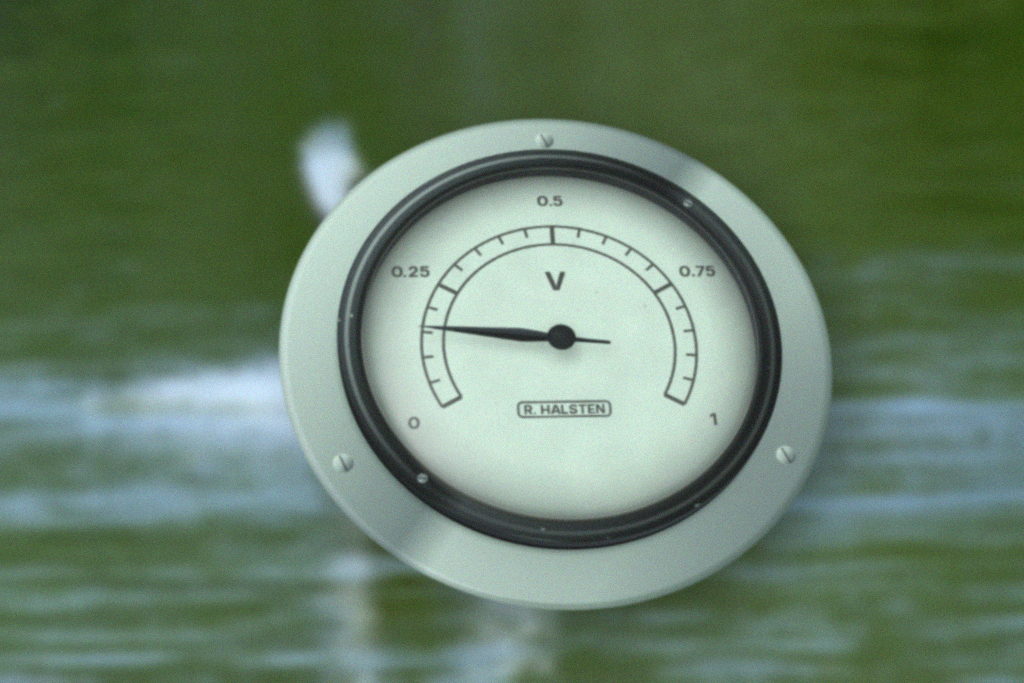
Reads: 0.15V
